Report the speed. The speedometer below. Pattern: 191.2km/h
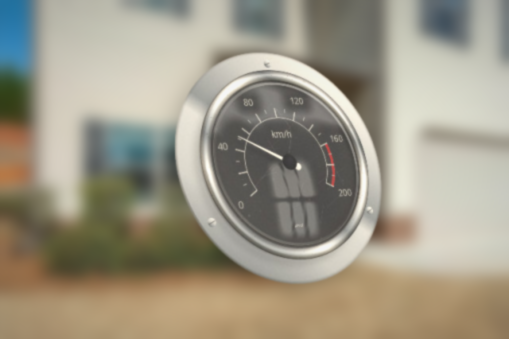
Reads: 50km/h
